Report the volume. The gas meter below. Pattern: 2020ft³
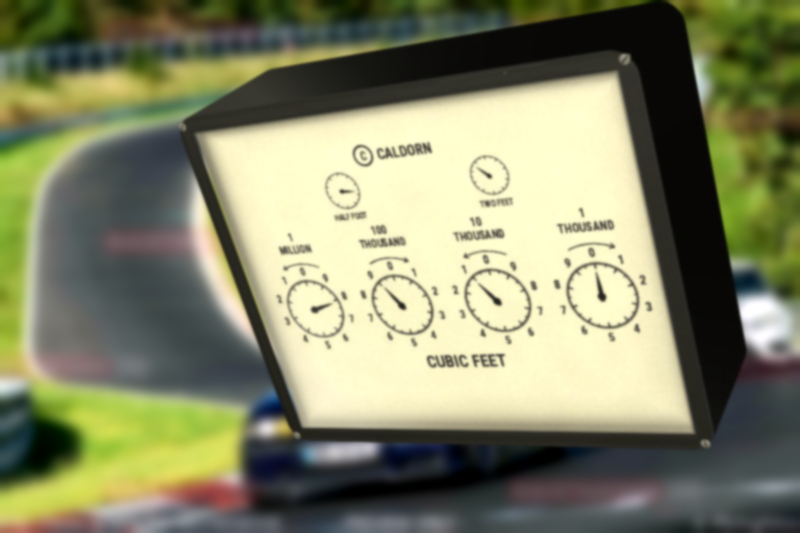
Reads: 791000ft³
